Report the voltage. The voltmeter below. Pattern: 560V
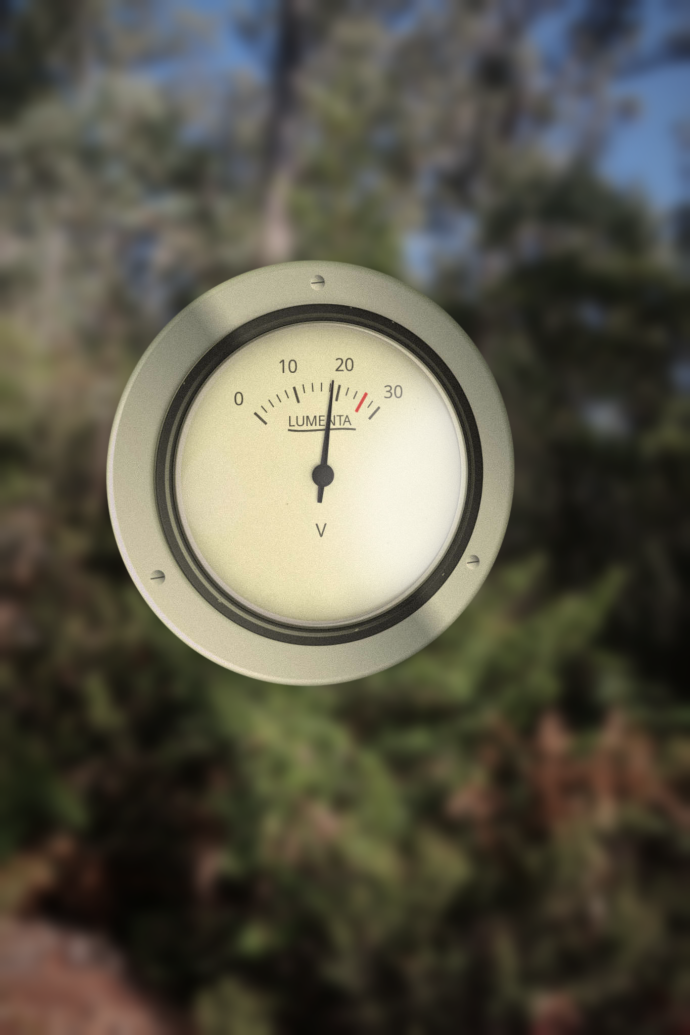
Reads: 18V
